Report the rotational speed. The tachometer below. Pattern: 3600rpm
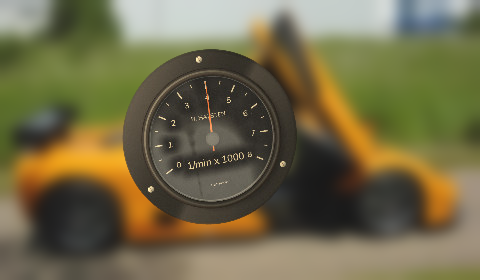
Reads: 4000rpm
